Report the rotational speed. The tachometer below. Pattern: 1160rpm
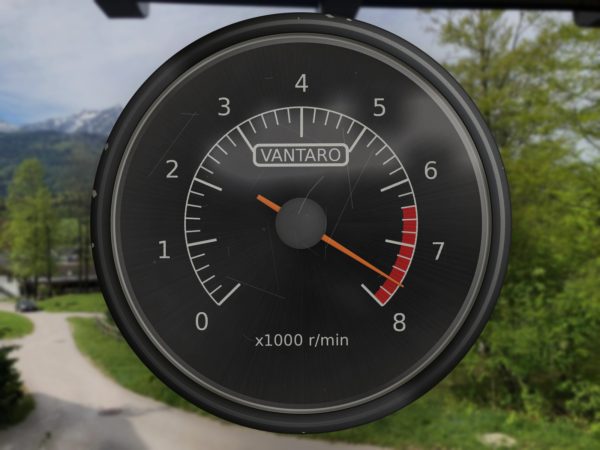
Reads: 7600rpm
